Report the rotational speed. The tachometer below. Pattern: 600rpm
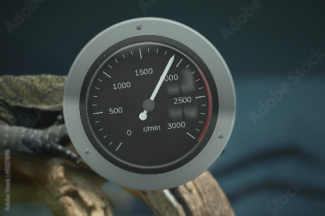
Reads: 1900rpm
